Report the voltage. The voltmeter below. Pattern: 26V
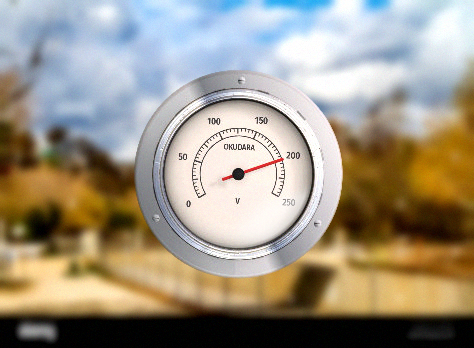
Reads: 200V
